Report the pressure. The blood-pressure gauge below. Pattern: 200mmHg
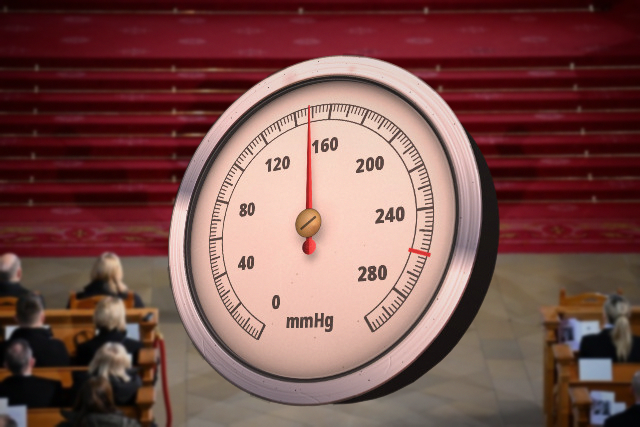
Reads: 150mmHg
